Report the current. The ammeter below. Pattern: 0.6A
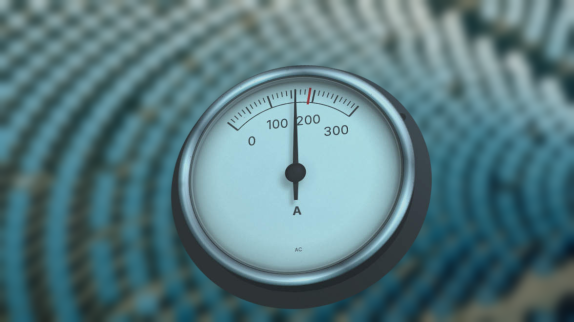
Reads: 160A
